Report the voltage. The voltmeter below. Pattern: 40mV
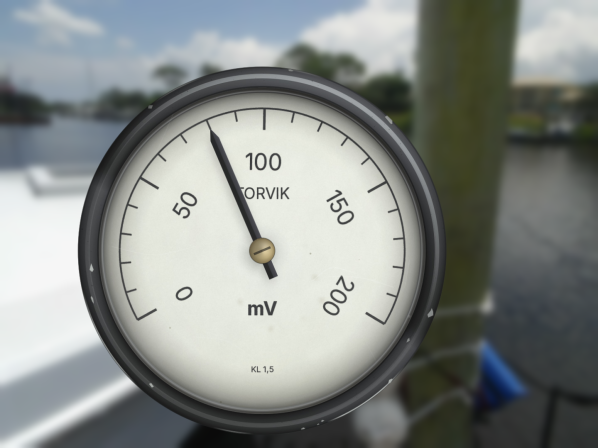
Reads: 80mV
